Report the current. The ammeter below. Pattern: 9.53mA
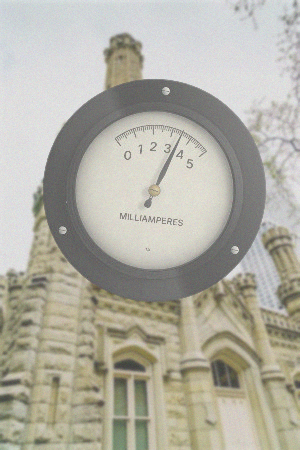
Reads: 3.5mA
